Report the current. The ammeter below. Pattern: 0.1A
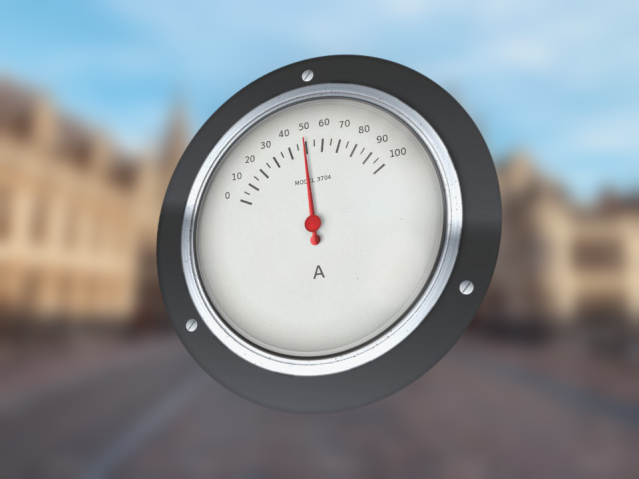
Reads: 50A
